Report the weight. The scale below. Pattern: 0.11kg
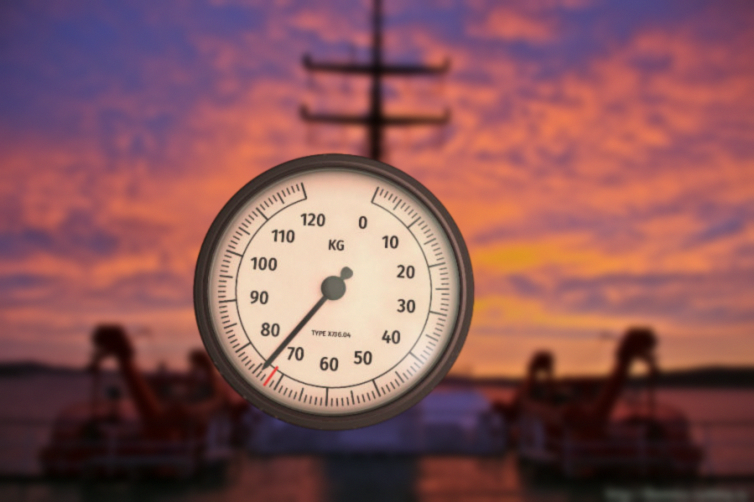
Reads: 74kg
